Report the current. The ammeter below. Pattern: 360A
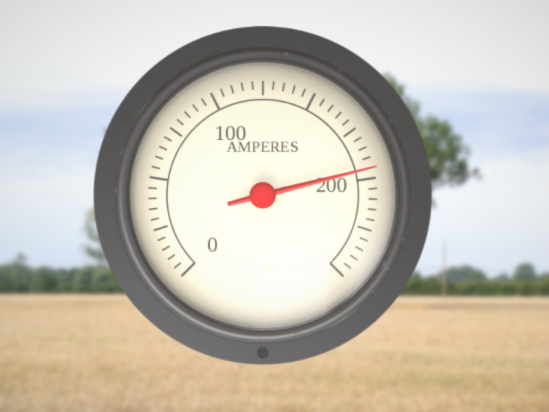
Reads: 195A
